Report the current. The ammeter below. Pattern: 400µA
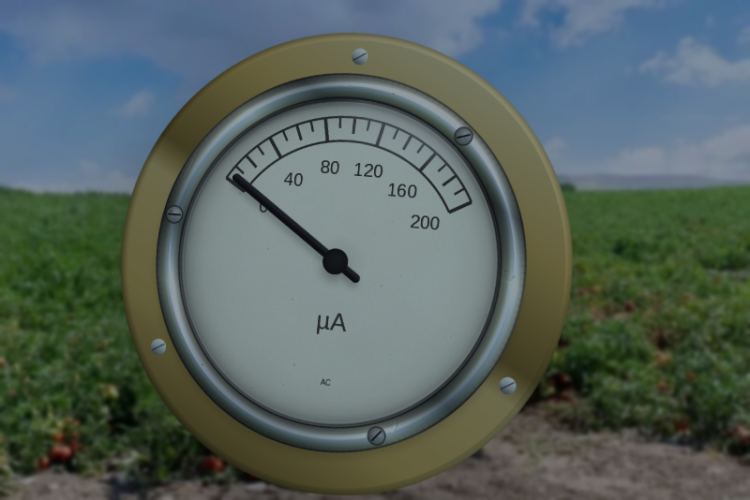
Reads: 5µA
